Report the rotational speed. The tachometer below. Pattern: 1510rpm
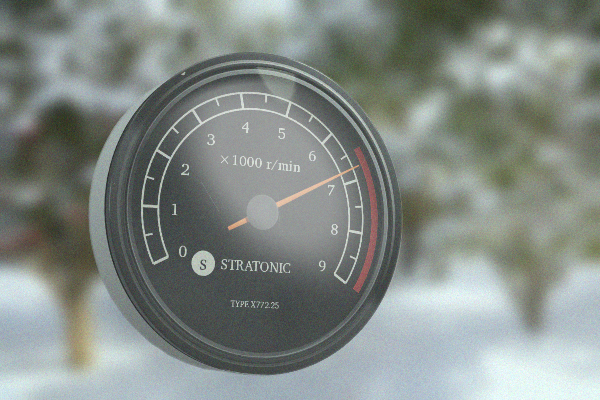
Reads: 6750rpm
